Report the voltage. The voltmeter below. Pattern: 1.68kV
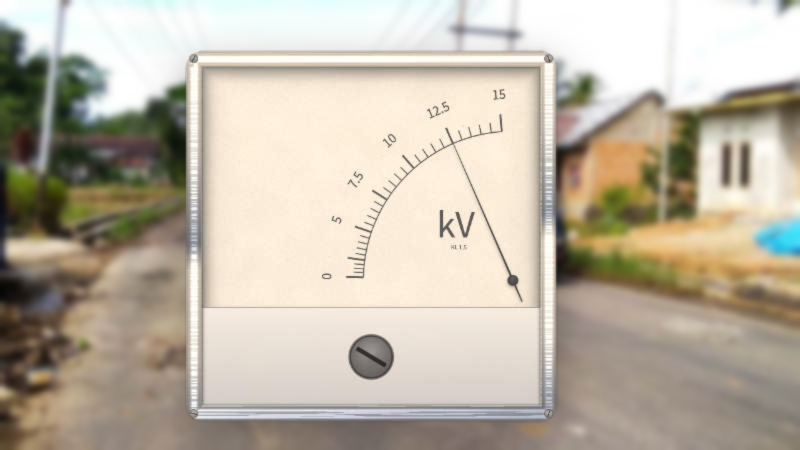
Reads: 12.5kV
